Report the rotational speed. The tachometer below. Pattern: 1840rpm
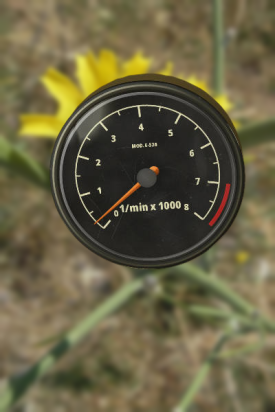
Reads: 250rpm
